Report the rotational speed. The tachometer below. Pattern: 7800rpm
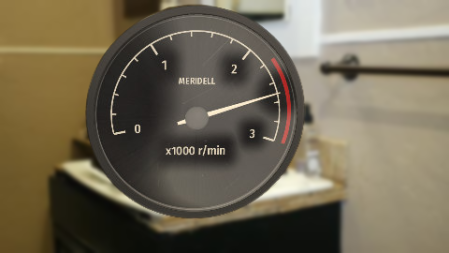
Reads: 2500rpm
